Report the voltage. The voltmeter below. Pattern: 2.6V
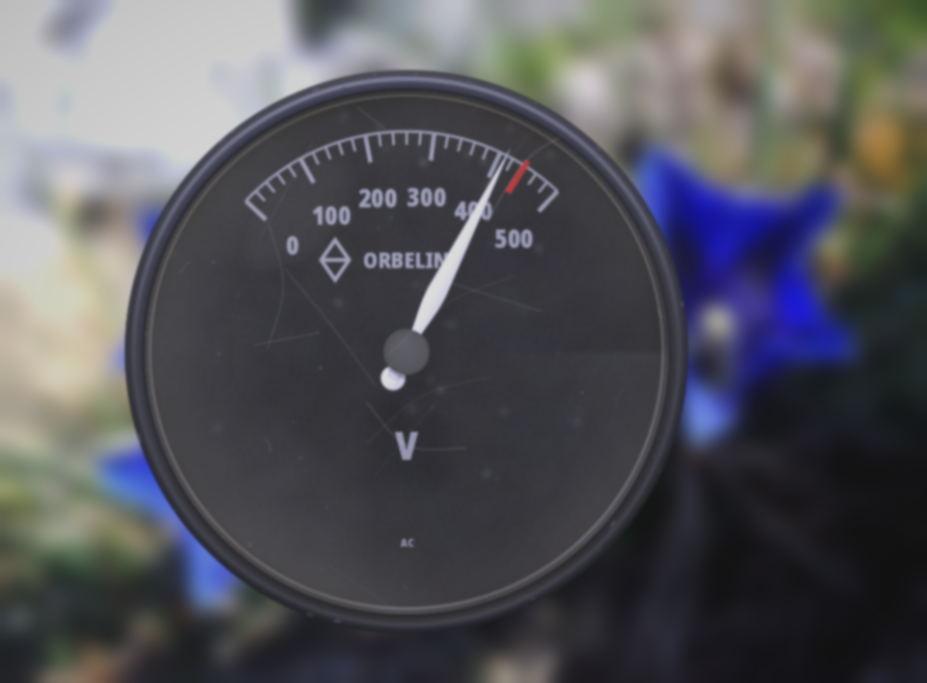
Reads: 410V
